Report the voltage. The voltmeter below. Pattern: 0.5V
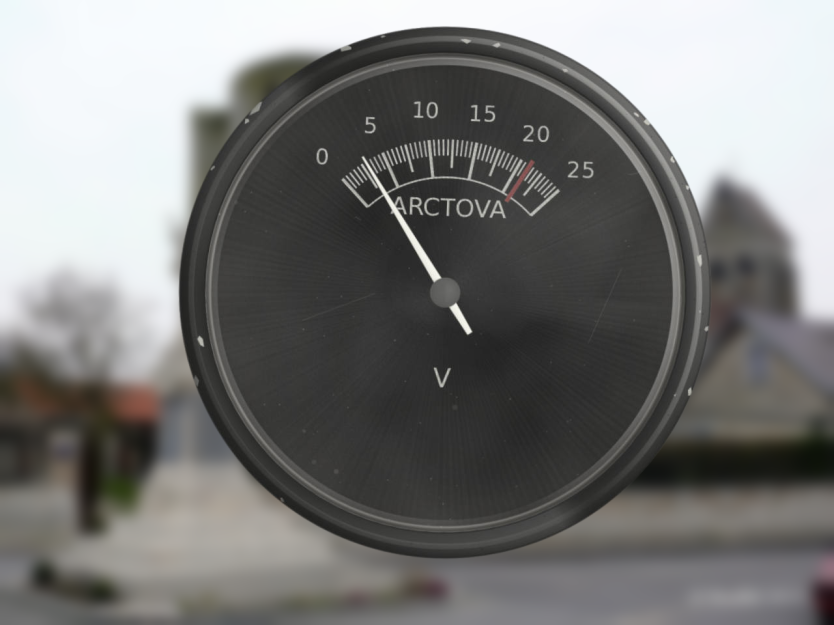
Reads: 3V
